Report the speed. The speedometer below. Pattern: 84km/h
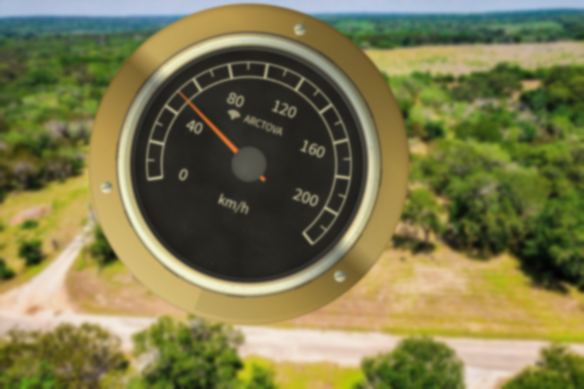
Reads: 50km/h
